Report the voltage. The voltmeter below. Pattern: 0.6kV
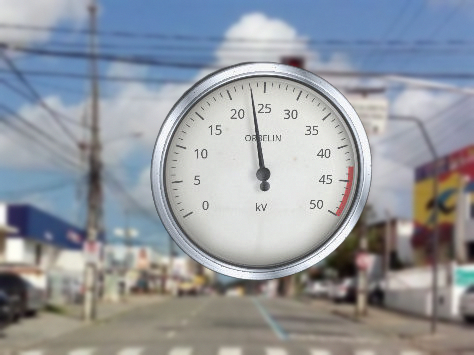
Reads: 23kV
